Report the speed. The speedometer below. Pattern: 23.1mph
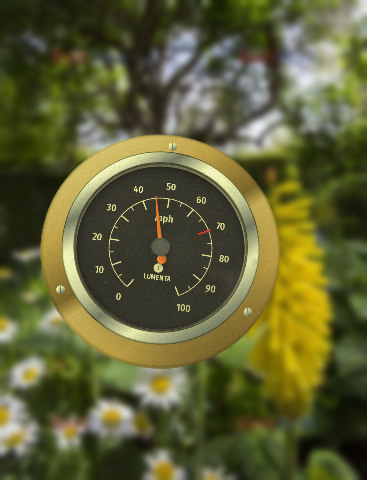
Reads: 45mph
